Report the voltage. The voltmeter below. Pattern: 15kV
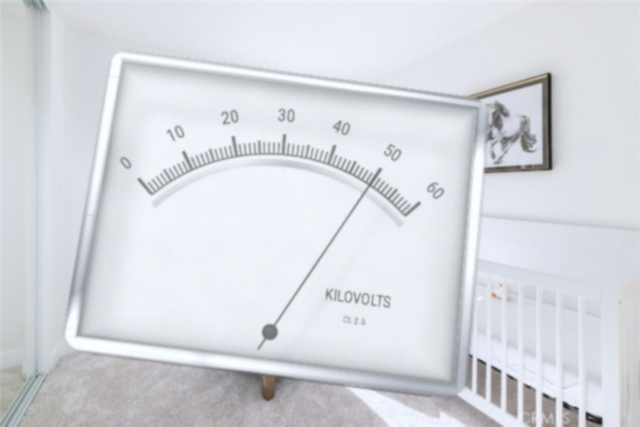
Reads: 50kV
